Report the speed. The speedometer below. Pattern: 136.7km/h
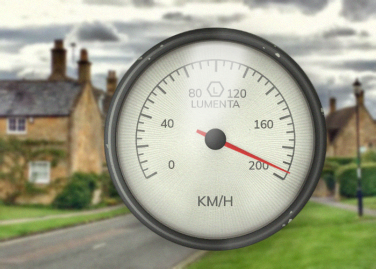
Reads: 195km/h
